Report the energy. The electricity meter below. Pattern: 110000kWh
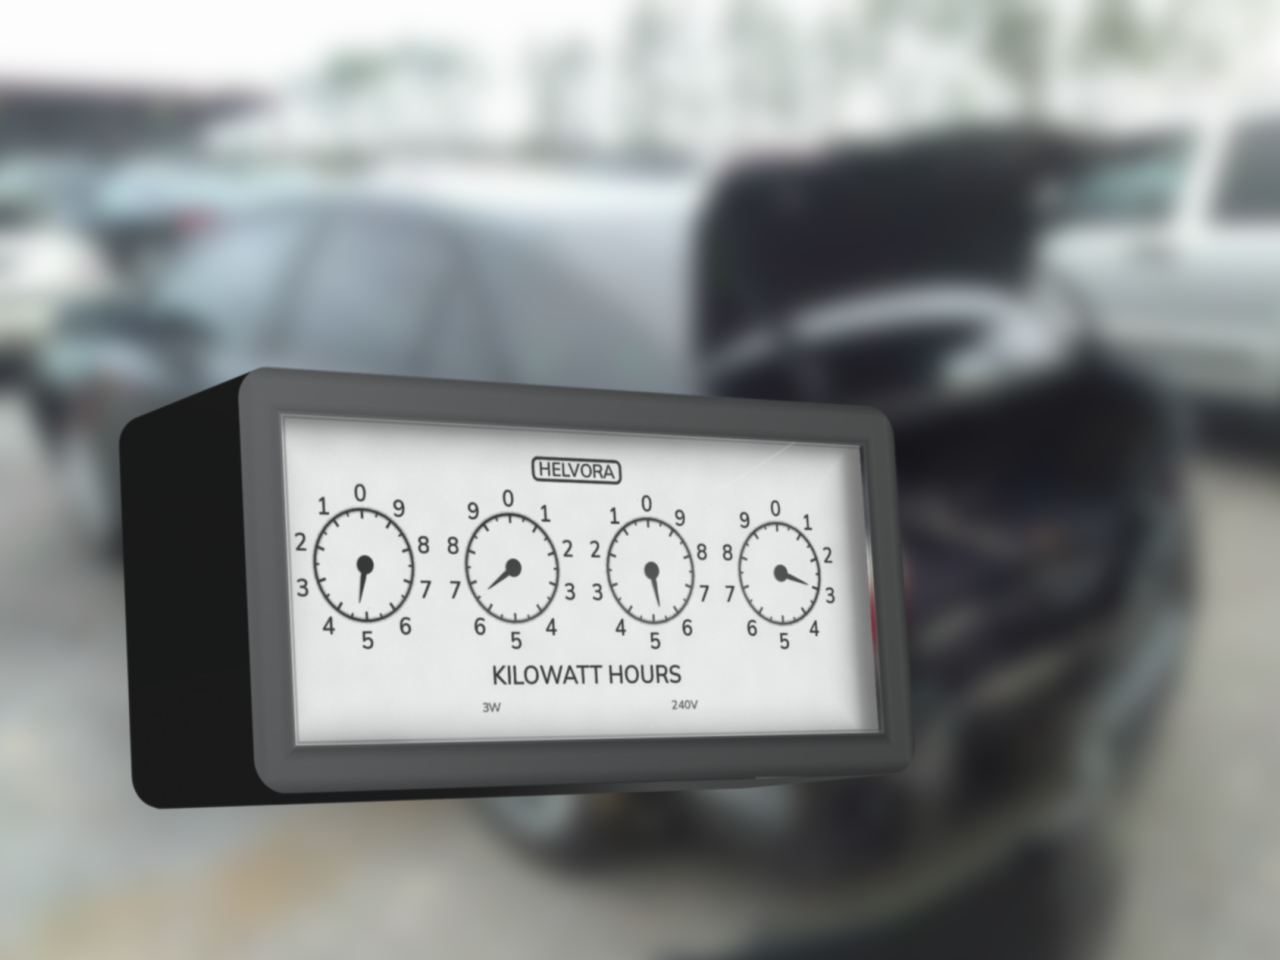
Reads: 4653kWh
